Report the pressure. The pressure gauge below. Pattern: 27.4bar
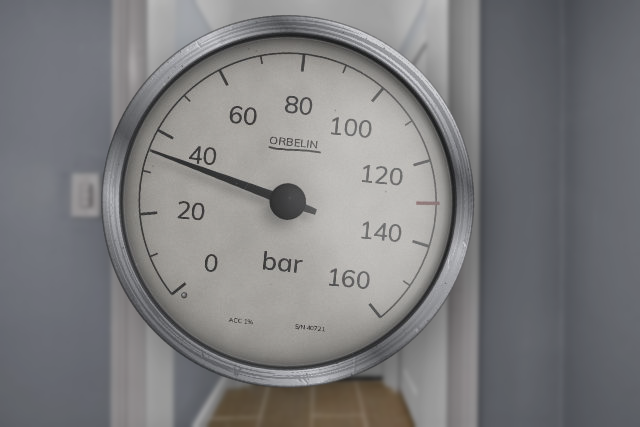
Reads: 35bar
